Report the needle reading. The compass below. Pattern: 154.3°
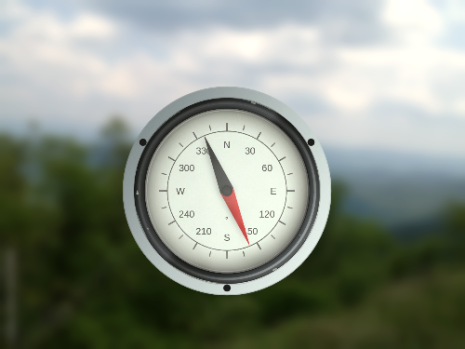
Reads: 157.5°
